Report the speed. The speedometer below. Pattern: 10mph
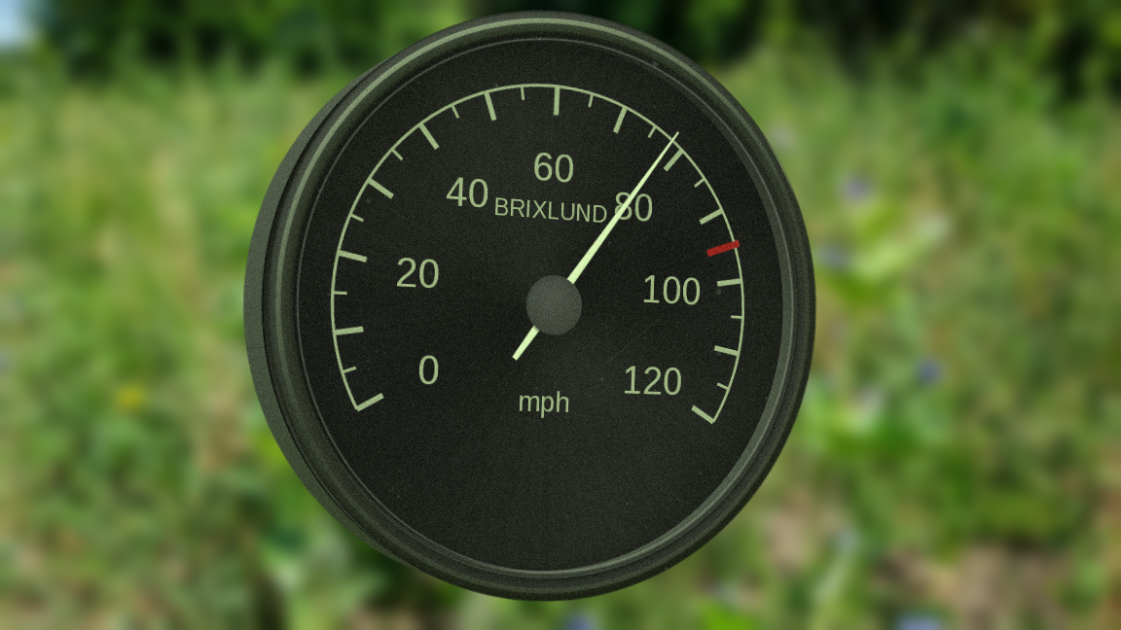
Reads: 77.5mph
